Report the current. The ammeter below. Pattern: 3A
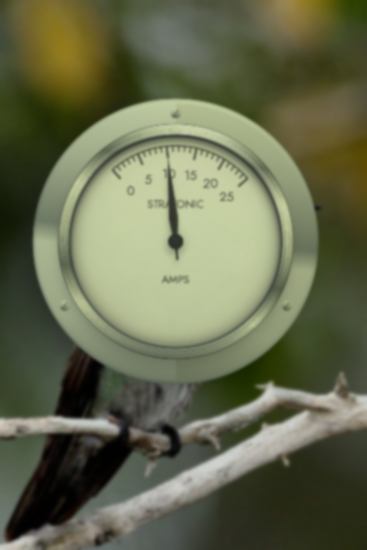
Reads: 10A
